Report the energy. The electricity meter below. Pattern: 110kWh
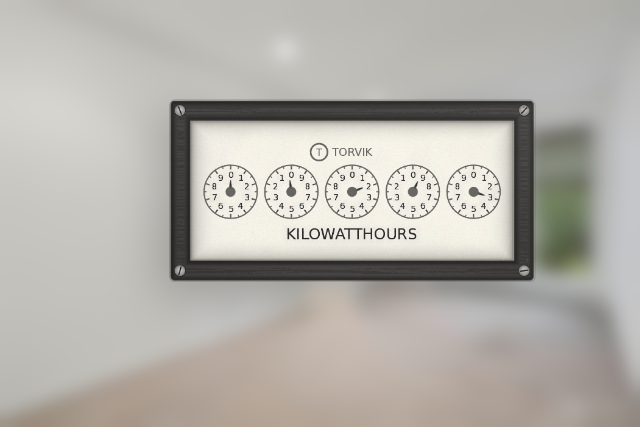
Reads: 193kWh
